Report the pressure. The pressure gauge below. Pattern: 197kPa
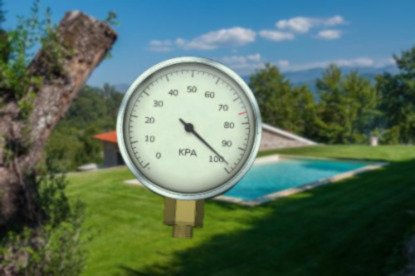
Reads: 98kPa
